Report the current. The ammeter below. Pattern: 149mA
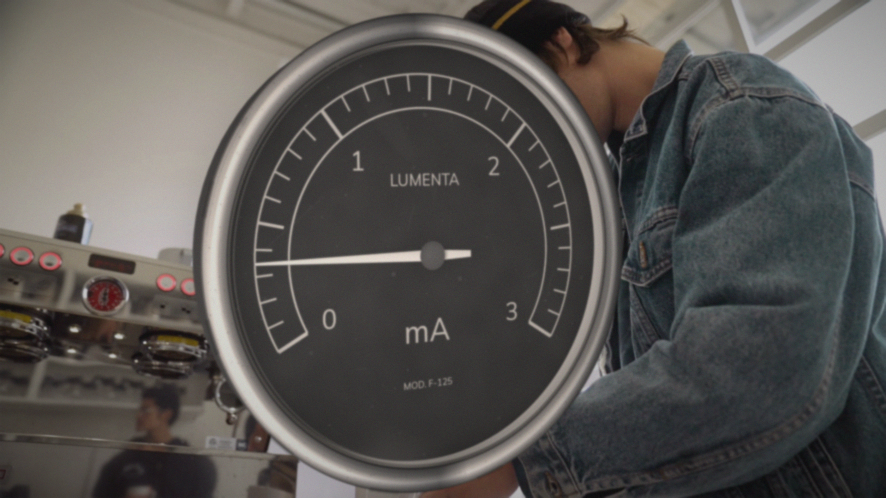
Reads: 0.35mA
